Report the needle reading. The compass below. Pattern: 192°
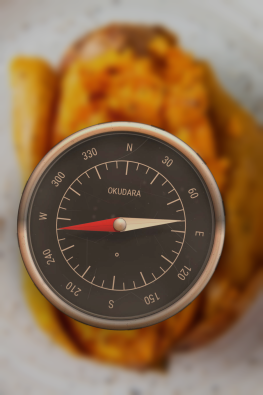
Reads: 260°
